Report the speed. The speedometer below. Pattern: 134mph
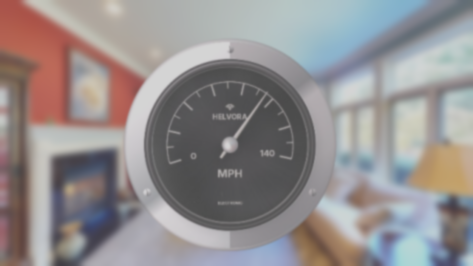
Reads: 95mph
